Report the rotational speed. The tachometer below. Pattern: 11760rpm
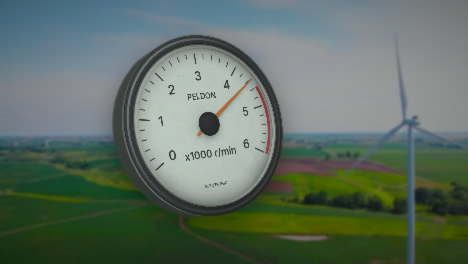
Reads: 4400rpm
